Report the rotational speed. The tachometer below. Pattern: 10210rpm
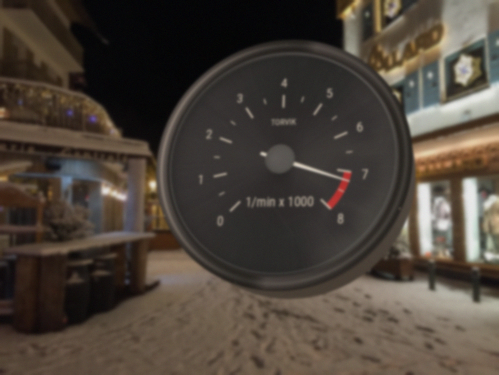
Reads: 7250rpm
